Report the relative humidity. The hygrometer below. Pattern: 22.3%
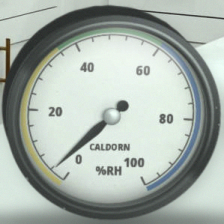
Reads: 4%
